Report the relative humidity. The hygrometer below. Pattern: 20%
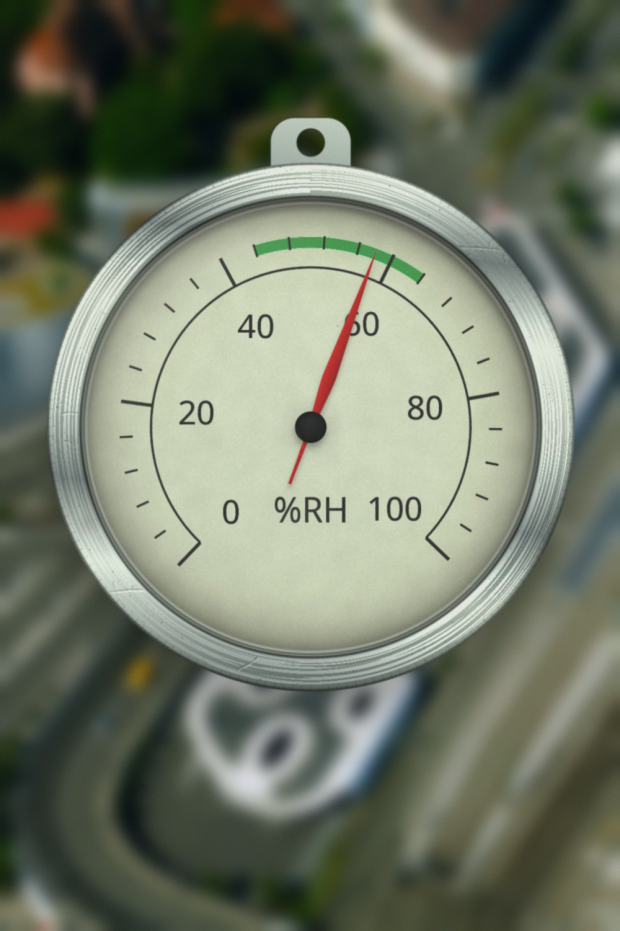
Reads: 58%
